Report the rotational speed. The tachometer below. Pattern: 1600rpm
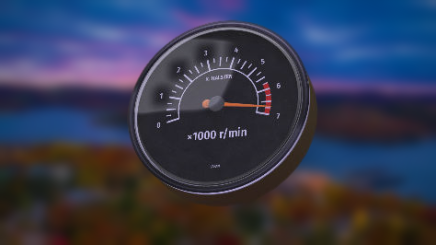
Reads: 6750rpm
